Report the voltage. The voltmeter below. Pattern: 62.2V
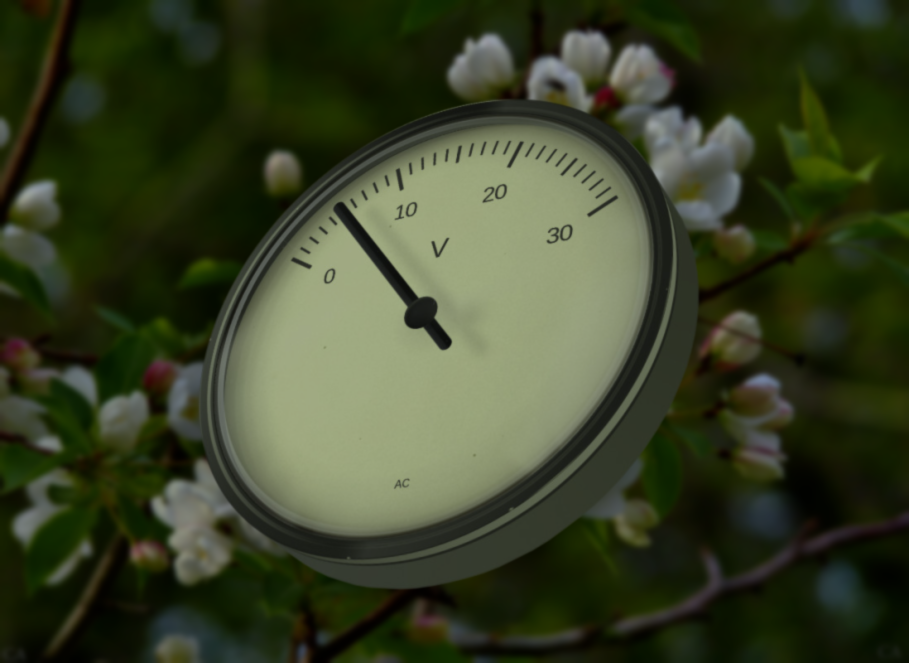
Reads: 5V
